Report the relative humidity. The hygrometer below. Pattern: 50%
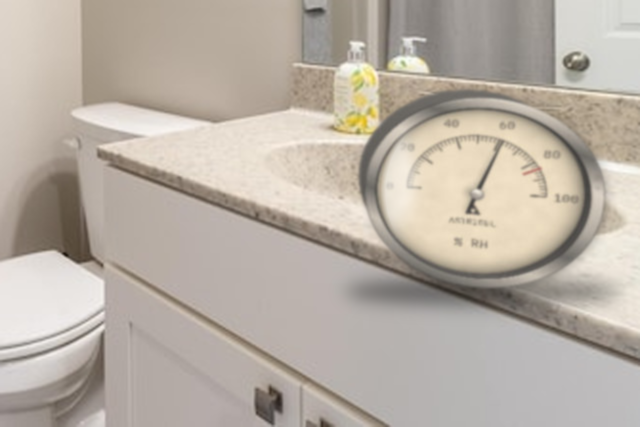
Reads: 60%
